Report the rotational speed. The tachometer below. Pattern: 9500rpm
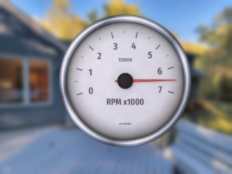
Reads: 6500rpm
